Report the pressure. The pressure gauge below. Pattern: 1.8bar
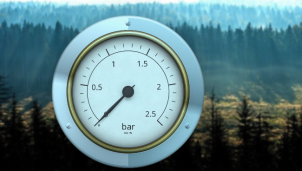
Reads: 0bar
